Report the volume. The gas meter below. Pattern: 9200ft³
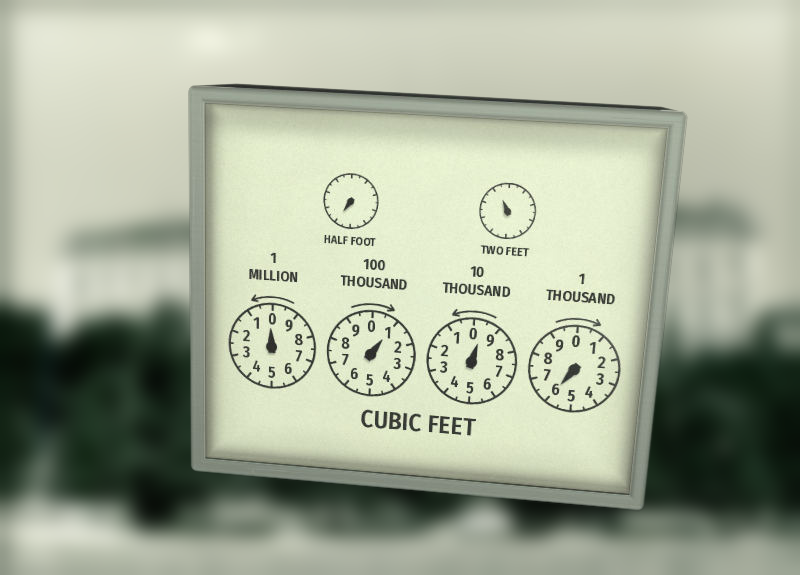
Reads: 9600ft³
